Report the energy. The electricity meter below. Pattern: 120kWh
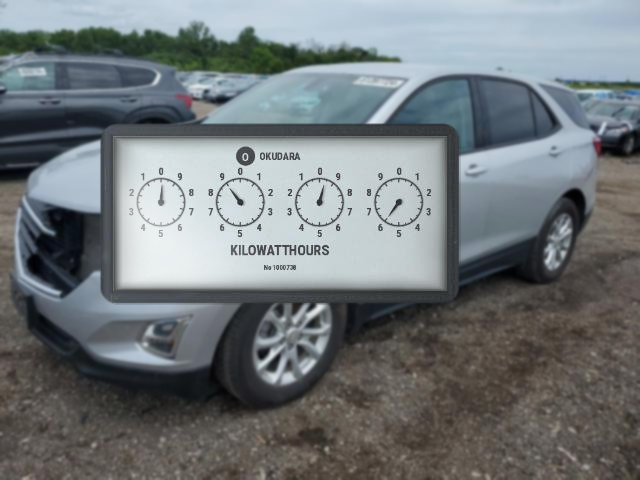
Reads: 9896kWh
